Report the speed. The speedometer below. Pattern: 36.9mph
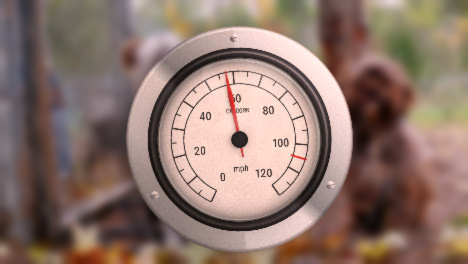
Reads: 57.5mph
